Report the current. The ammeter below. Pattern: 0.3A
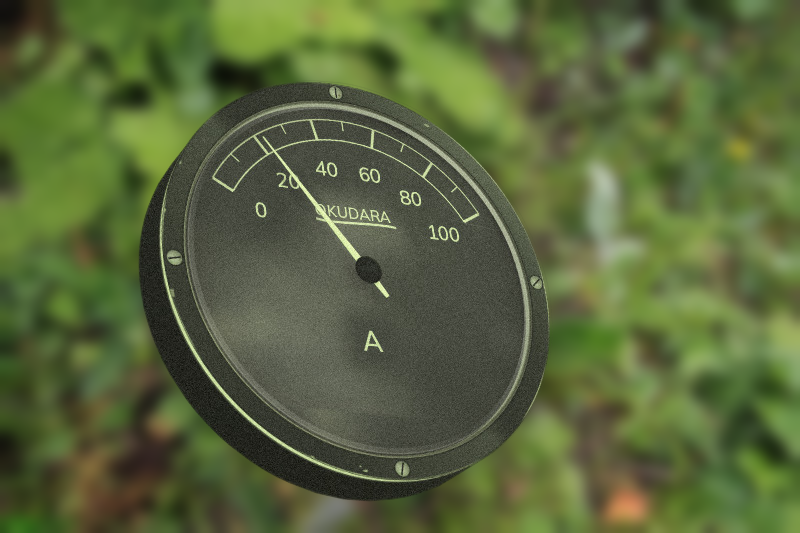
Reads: 20A
